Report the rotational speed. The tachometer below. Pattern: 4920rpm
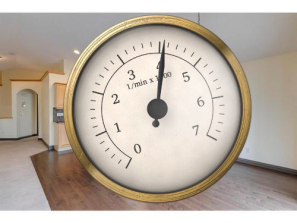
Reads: 4100rpm
